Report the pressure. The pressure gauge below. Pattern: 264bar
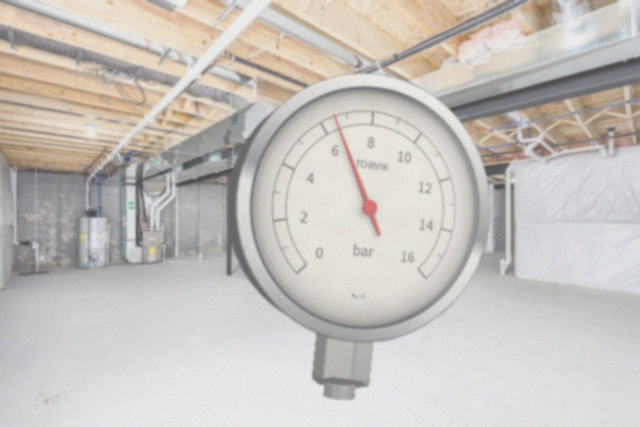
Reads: 6.5bar
